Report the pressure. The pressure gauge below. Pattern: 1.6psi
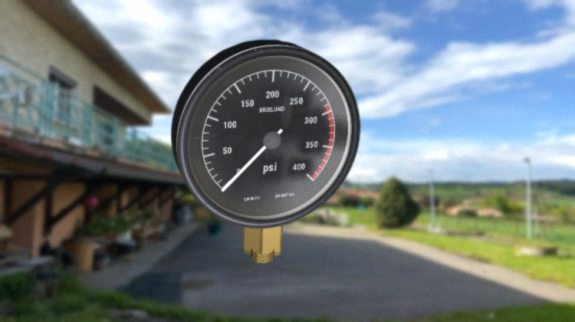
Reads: 0psi
